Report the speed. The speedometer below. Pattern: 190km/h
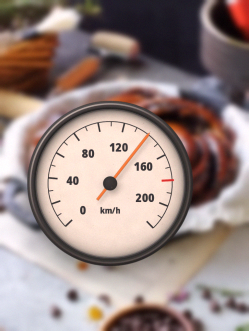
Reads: 140km/h
